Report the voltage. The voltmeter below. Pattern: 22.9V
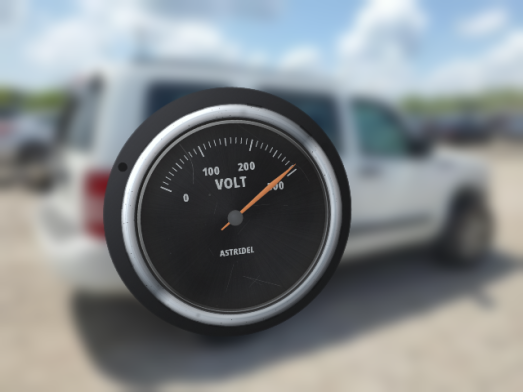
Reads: 290V
